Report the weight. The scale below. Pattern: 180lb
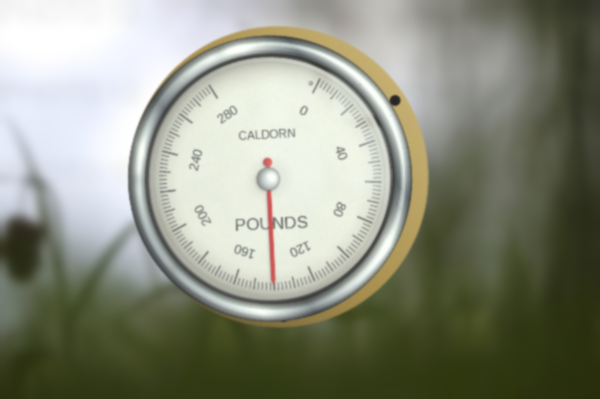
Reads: 140lb
